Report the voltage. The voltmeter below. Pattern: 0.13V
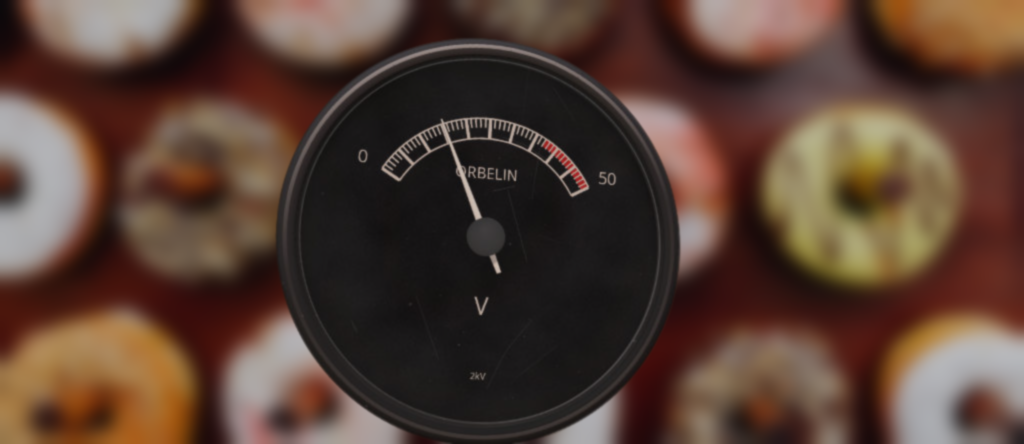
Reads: 15V
